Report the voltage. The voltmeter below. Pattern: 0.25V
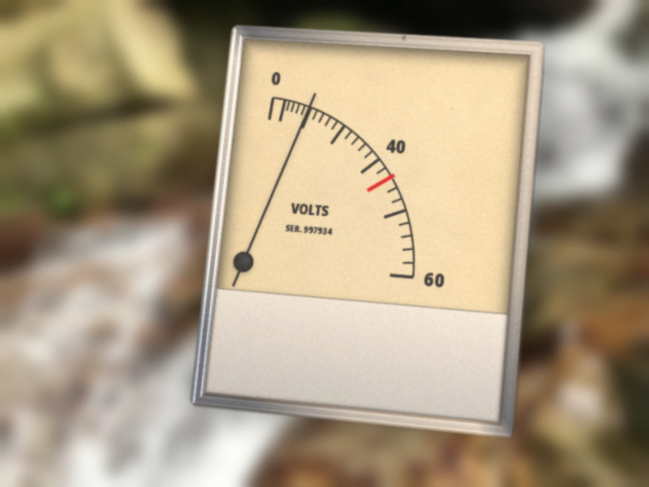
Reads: 20V
